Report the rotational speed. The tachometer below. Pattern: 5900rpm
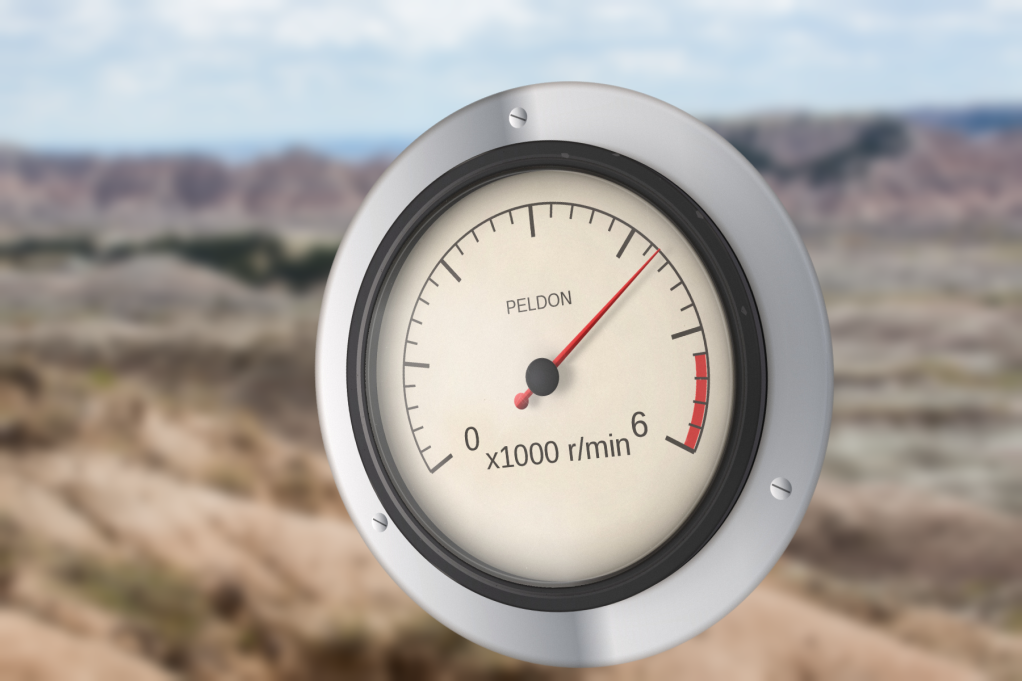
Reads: 4300rpm
